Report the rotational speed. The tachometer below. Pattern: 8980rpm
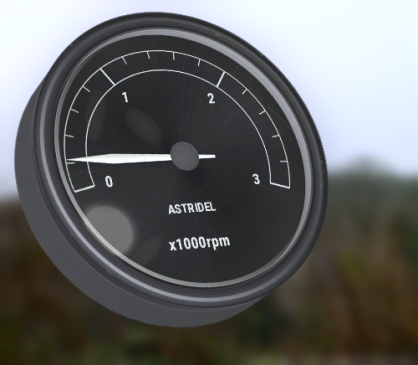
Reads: 200rpm
